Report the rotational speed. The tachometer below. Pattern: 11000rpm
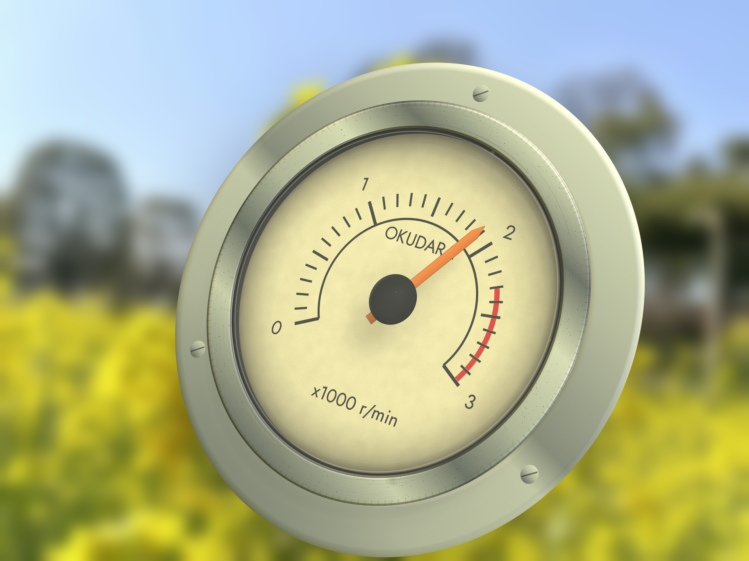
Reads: 1900rpm
